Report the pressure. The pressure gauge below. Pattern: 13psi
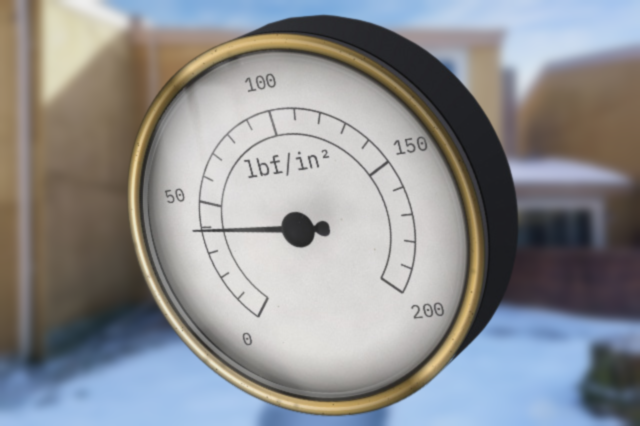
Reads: 40psi
